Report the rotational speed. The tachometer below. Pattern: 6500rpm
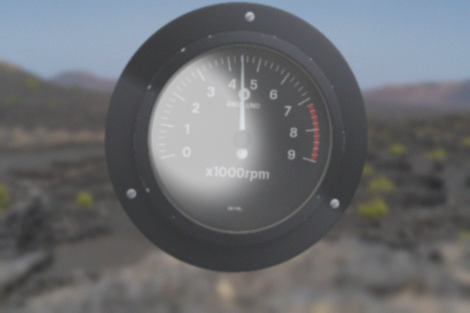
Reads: 4400rpm
